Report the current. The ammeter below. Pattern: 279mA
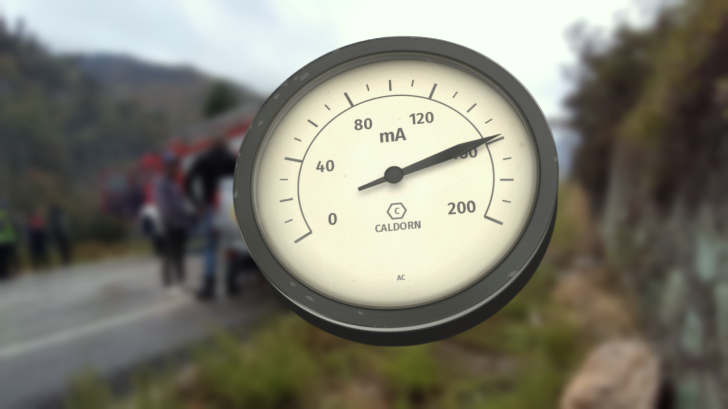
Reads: 160mA
